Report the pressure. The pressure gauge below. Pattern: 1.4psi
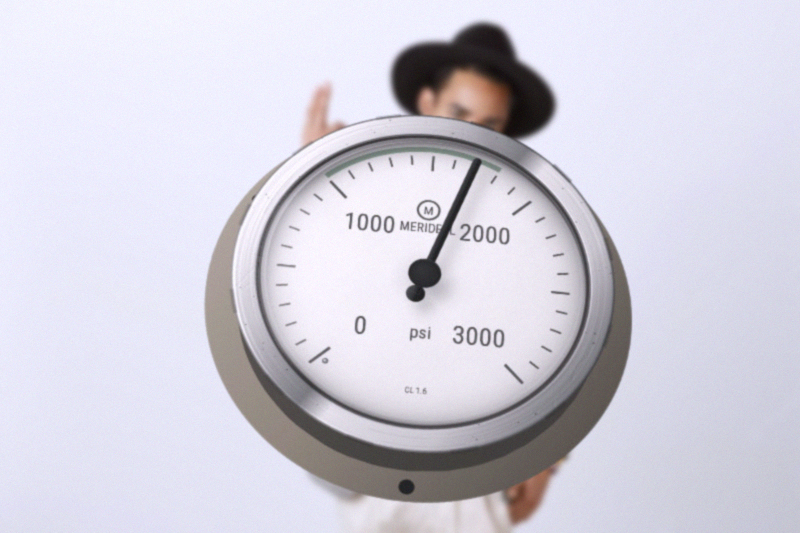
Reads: 1700psi
